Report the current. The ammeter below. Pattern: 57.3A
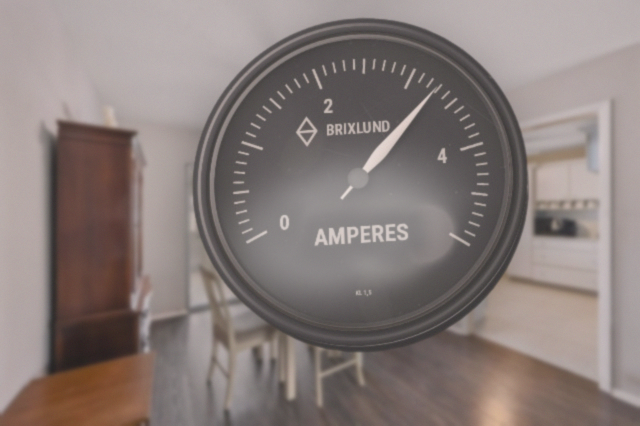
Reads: 3.3A
